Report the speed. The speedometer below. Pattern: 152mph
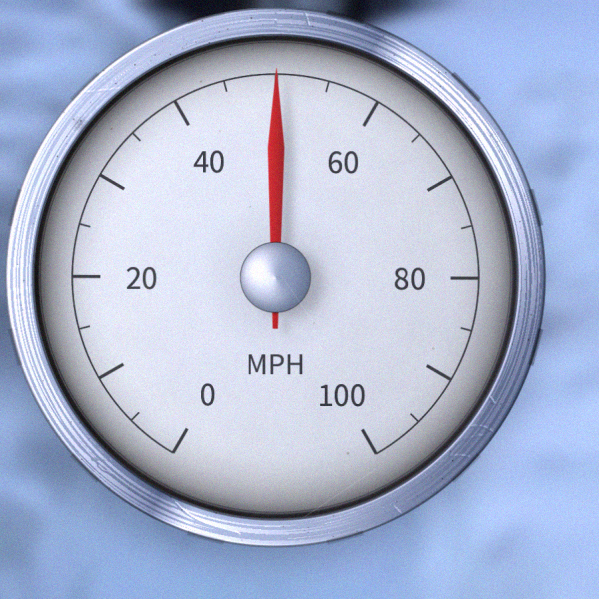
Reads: 50mph
